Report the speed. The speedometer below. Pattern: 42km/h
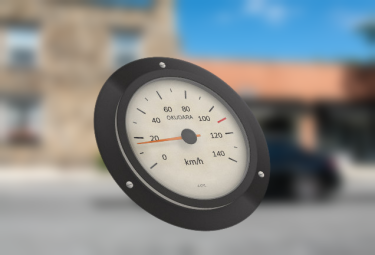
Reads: 15km/h
